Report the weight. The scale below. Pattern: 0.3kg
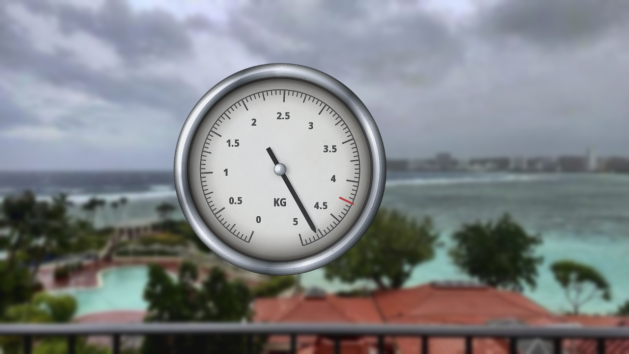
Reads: 4.8kg
